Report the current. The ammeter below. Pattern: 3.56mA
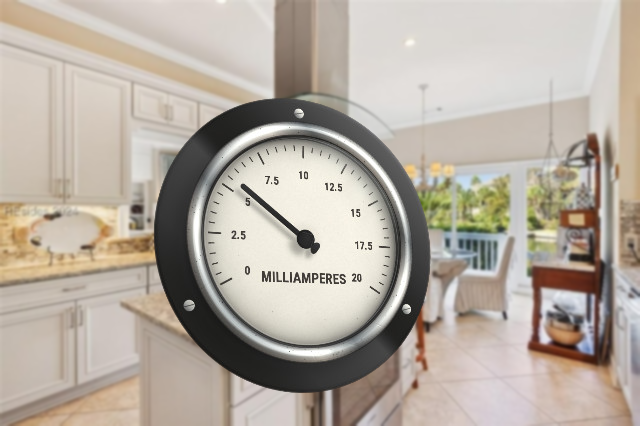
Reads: 5.5mA
